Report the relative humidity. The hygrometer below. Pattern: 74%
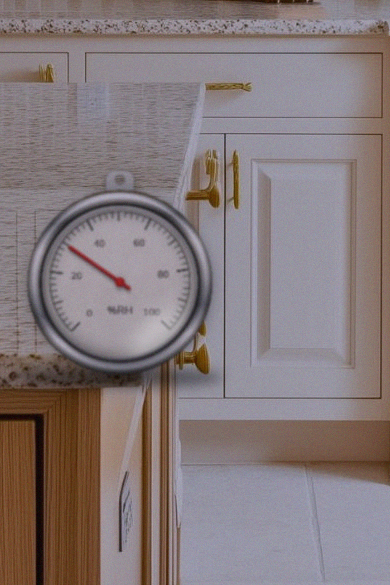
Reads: 30%
